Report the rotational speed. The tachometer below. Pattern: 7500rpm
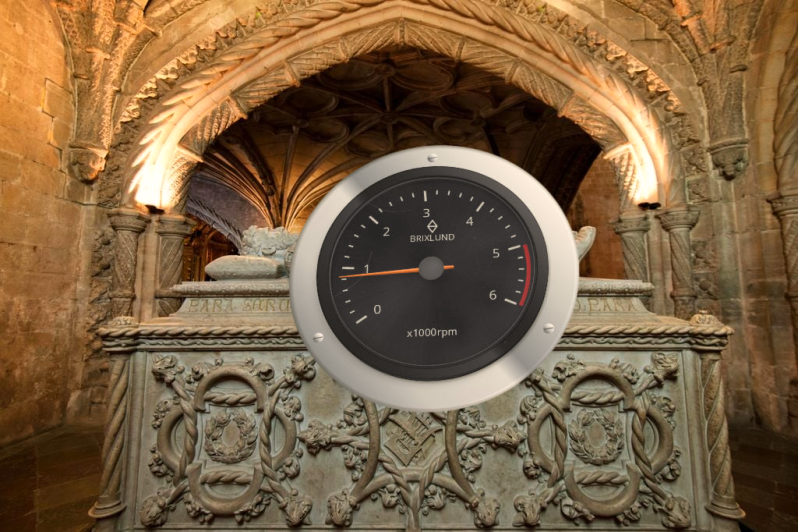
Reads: 800rpm
